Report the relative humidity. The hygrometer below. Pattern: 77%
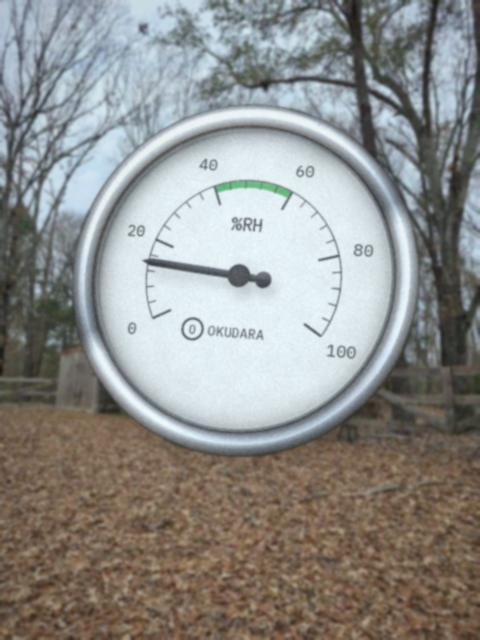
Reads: 14%
